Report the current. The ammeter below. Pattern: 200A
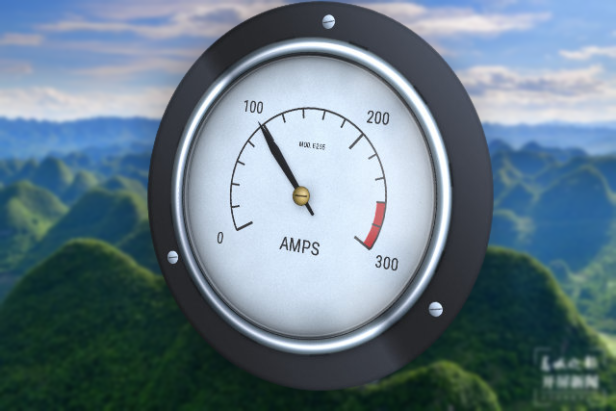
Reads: 100A
